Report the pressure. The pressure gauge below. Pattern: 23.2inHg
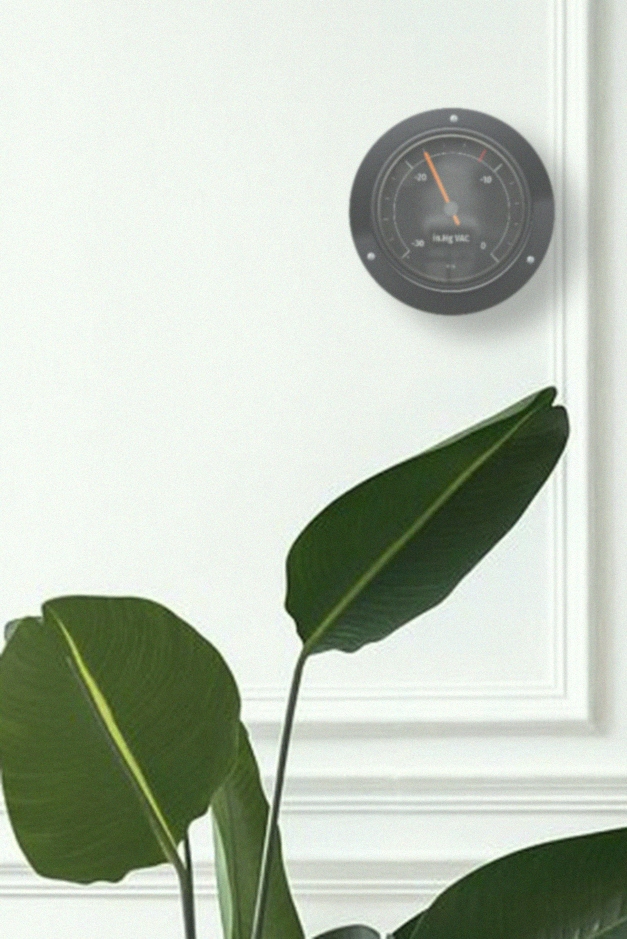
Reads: -18inHg
